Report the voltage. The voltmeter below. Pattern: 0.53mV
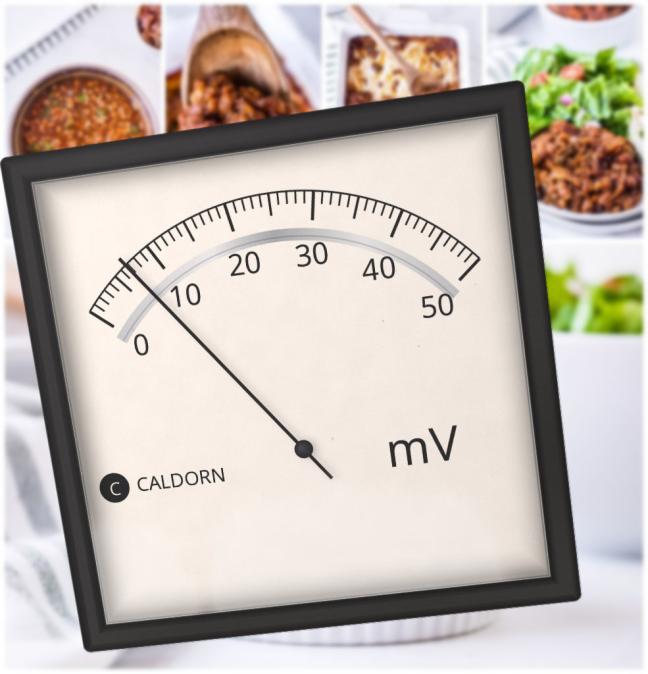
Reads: 7mV
